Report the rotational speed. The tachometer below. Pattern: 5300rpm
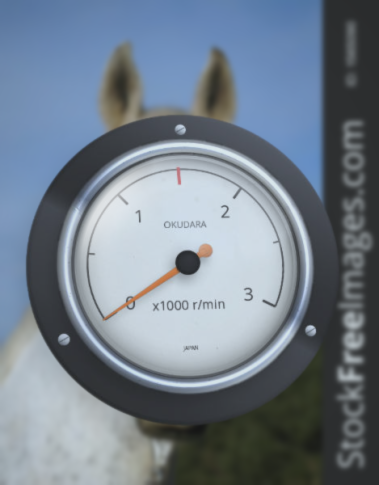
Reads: 0rpm
